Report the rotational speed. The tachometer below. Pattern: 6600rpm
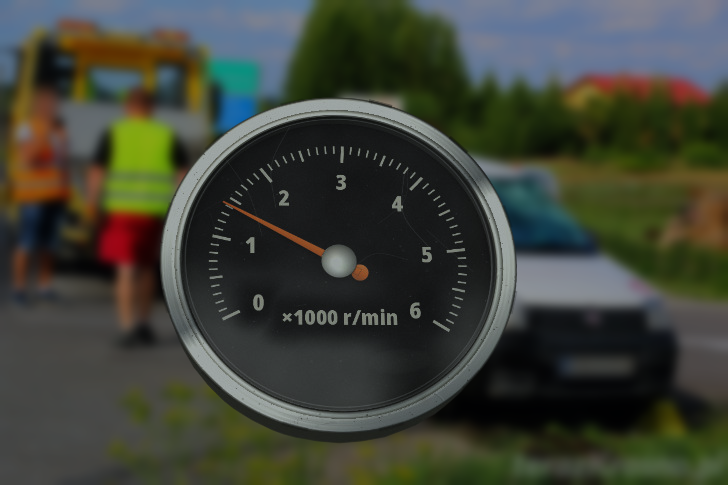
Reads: 1400rpm
